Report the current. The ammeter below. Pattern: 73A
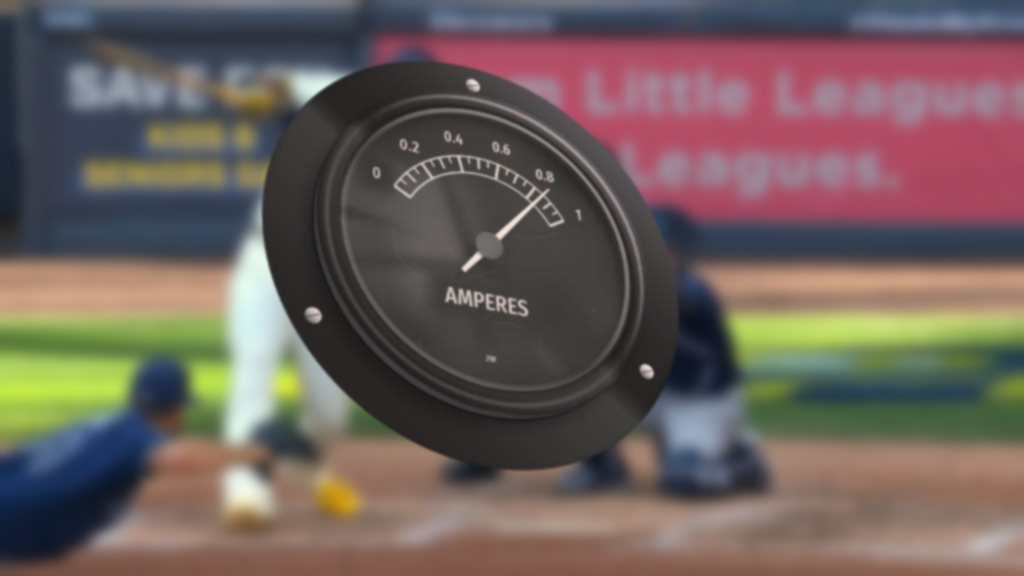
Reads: 0.85A
